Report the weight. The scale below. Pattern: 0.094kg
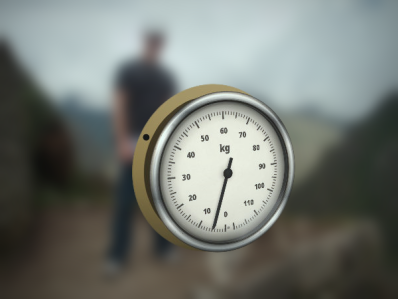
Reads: 5kg
